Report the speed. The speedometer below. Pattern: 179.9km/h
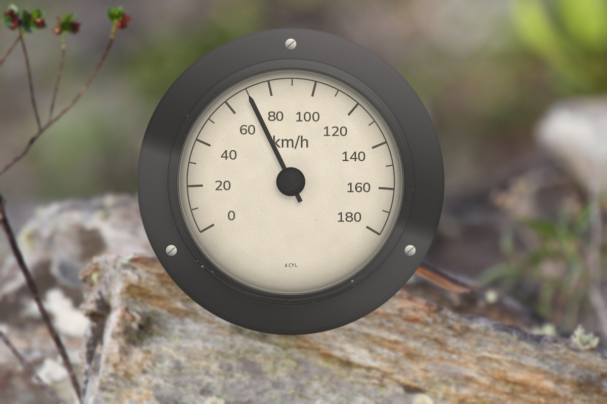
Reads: 70km/h
